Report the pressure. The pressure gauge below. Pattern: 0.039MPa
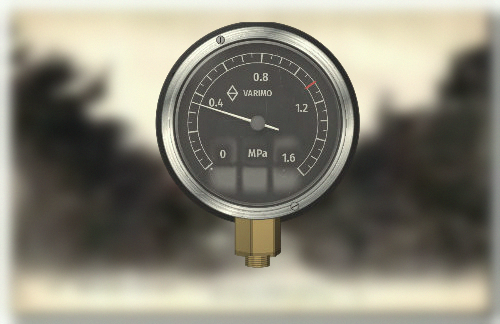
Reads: 0.35MPa
